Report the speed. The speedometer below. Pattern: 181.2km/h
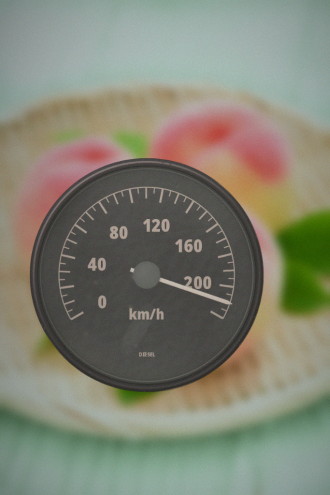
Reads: 210km/h
